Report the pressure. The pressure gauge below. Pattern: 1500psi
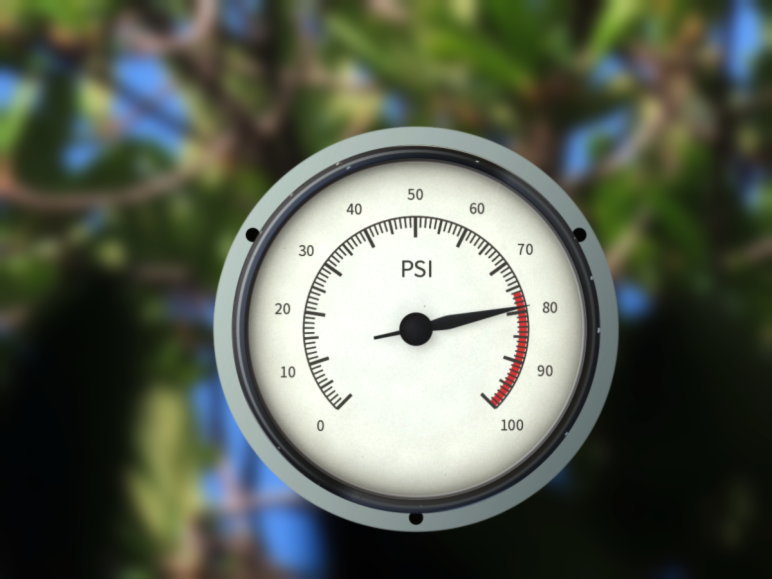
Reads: 79psi
